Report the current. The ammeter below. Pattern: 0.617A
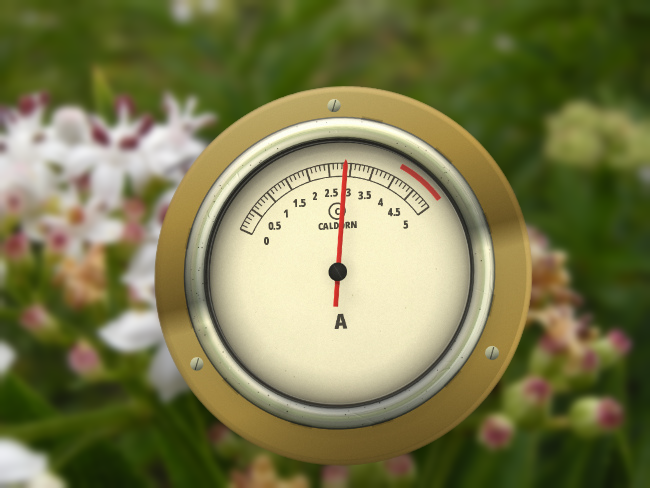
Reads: 2.9A
